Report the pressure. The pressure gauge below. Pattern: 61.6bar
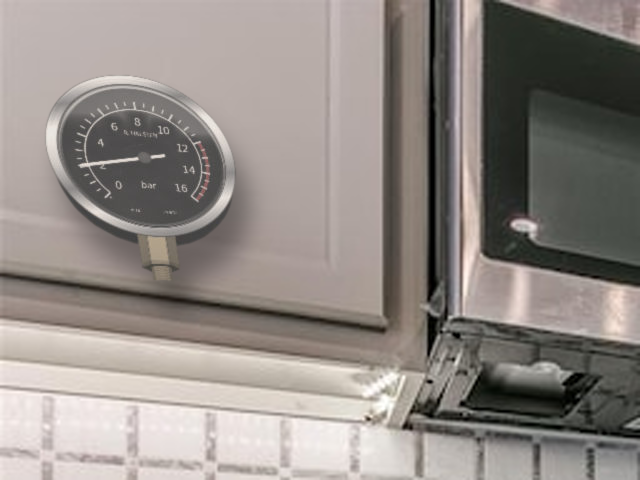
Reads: 2bar
